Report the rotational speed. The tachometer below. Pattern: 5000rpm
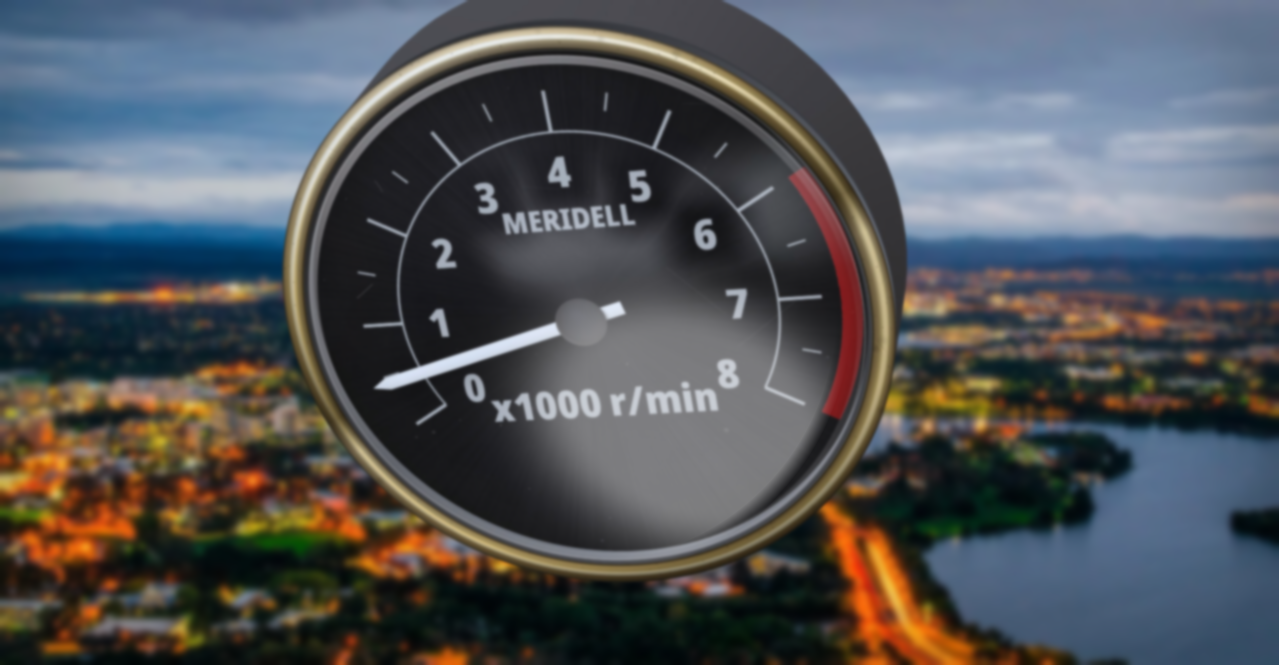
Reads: 500rpm
